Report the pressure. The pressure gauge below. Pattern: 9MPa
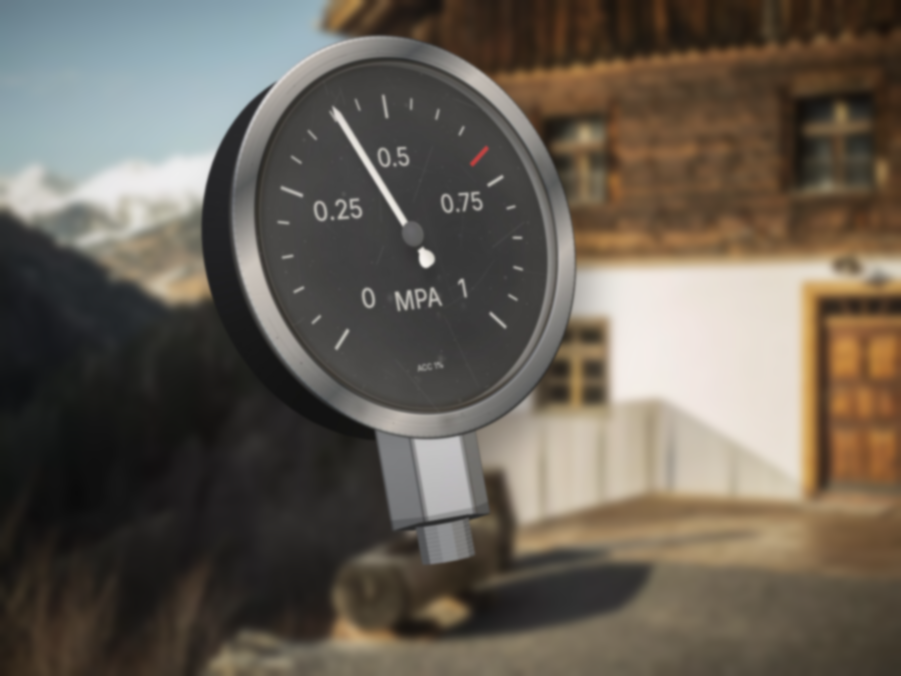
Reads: 0.4MPa
